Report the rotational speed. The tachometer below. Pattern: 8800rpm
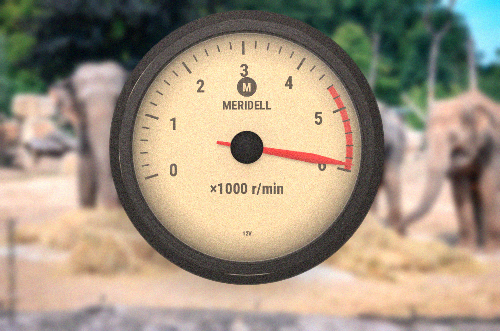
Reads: 5900rpm
